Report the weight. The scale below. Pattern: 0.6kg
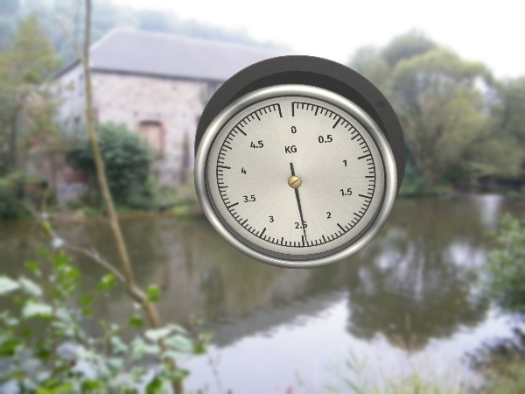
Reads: 2.45kg
